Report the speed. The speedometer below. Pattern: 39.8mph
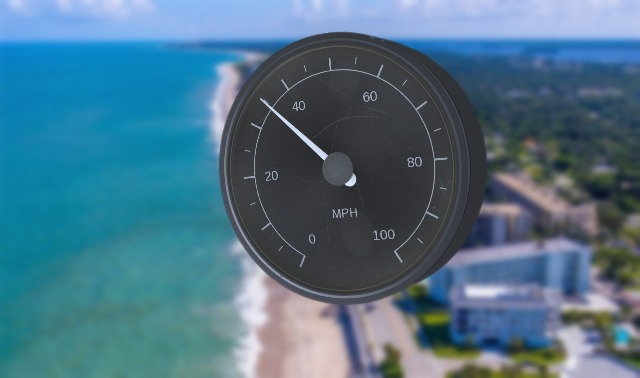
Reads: 35mph
